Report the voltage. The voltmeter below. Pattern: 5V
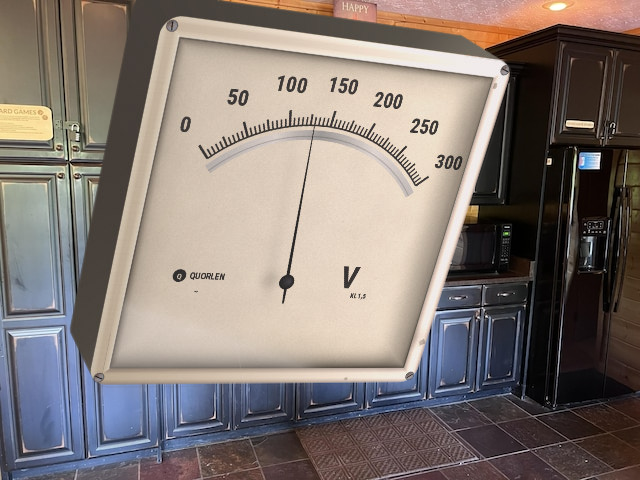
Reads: 125V
